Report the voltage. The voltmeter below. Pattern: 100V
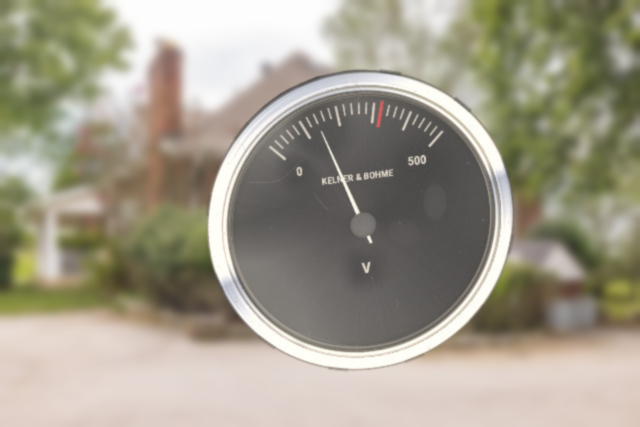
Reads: 140V
